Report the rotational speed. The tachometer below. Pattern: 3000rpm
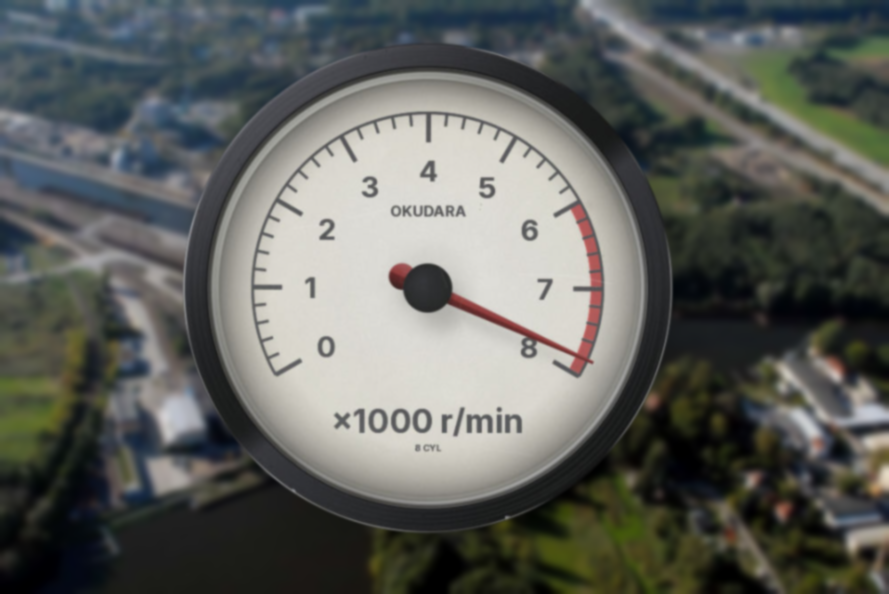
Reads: 7800rpm
